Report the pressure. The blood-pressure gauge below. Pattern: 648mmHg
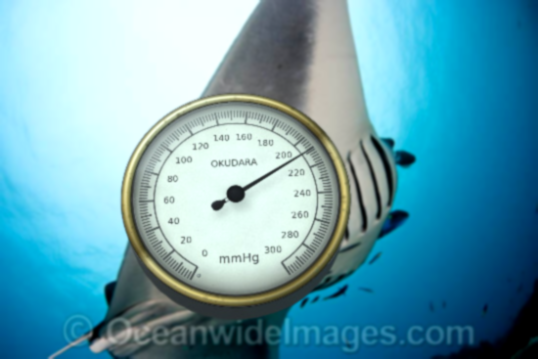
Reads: 210mmHg
